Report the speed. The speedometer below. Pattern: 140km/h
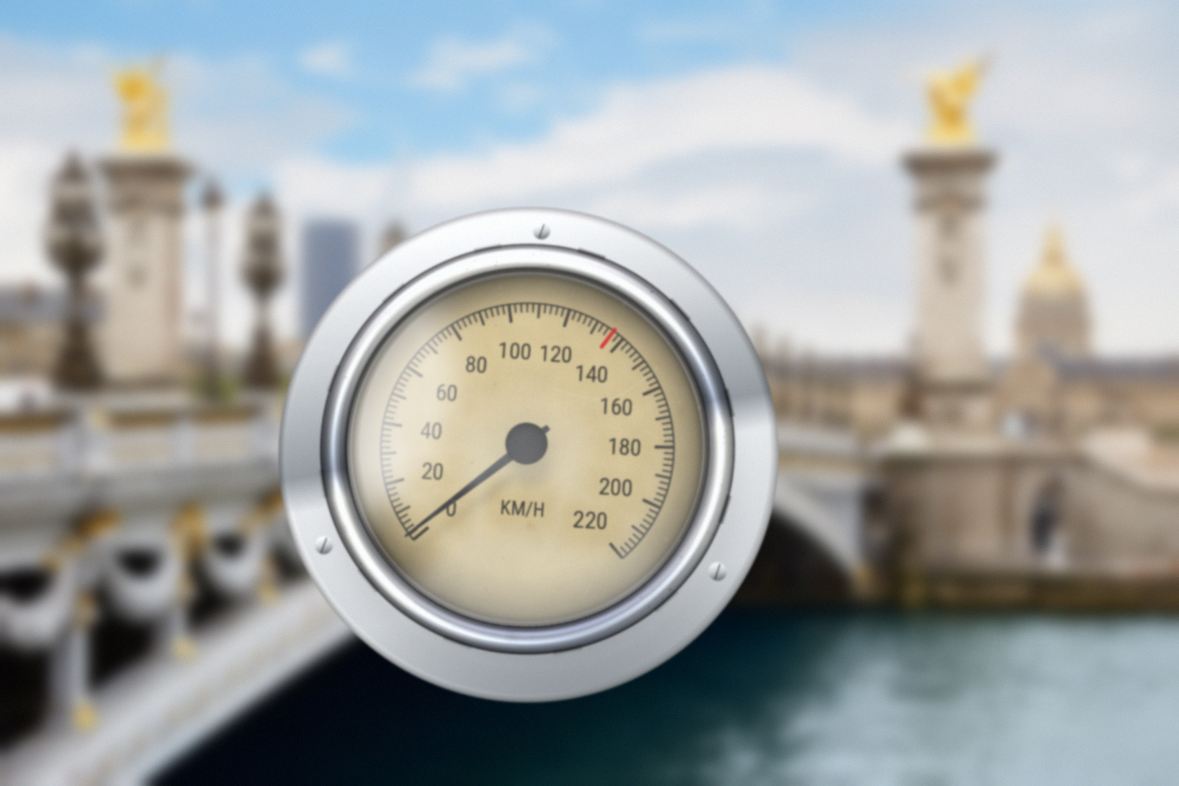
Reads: 2km/h
